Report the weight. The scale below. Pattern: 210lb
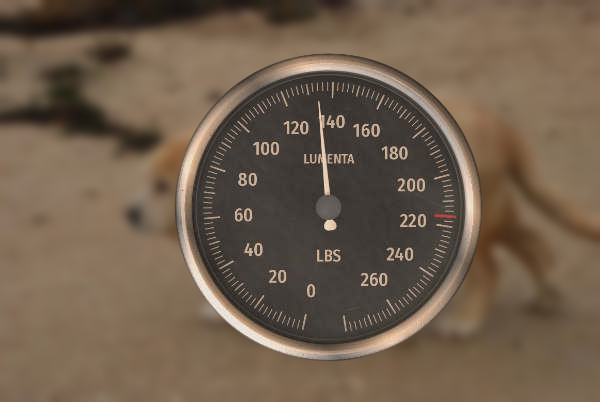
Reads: 134lb
